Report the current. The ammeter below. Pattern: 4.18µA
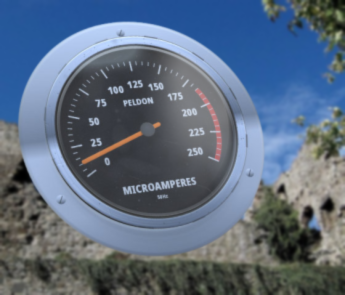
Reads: 10µA
